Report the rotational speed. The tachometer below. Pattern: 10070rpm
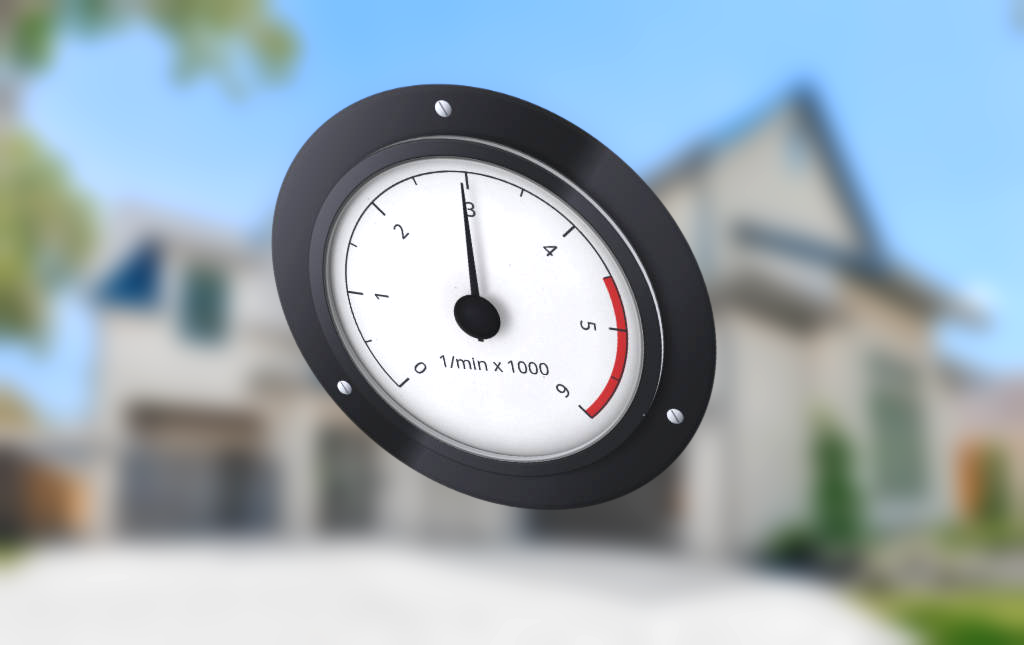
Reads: 3000rpm
